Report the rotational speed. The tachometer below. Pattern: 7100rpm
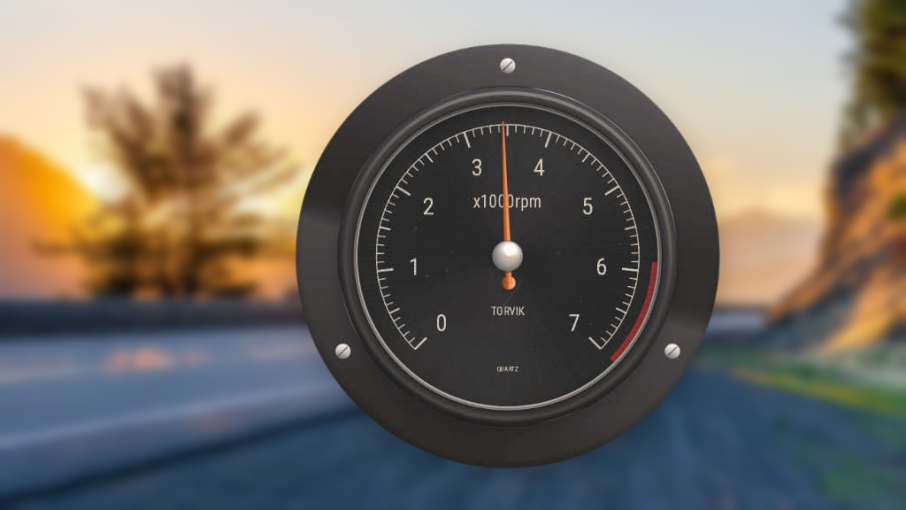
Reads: 3450rpm
